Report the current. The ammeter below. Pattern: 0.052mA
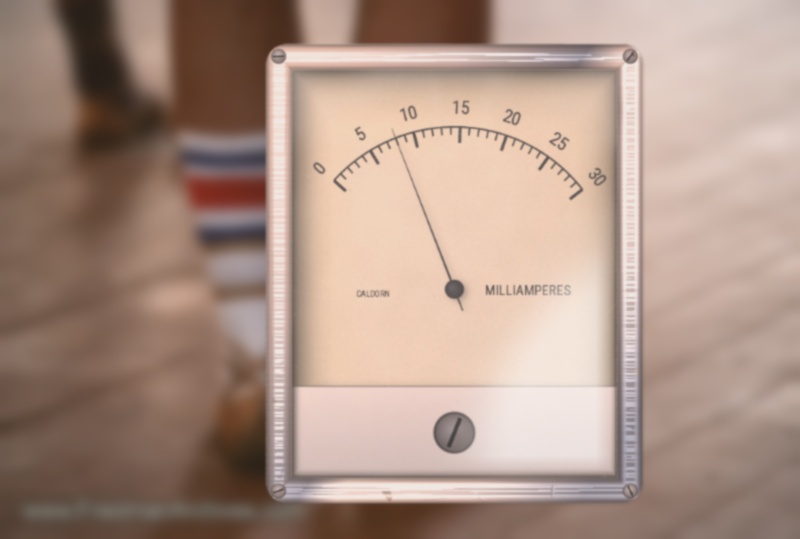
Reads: 8mA
